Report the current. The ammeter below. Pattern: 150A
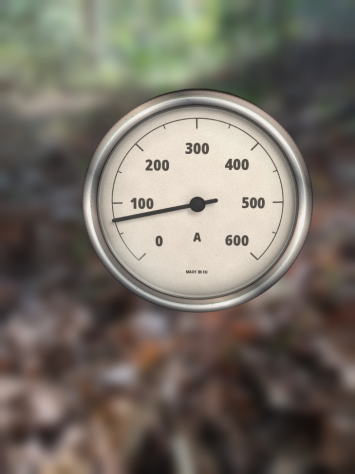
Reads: 75A
